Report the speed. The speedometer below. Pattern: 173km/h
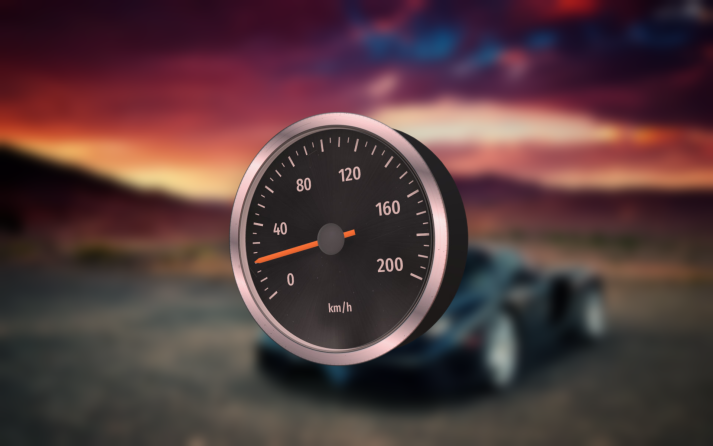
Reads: 20km/h
